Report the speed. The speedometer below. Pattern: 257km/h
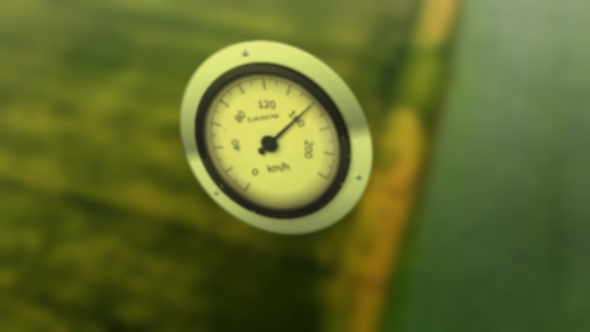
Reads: 160km/h
